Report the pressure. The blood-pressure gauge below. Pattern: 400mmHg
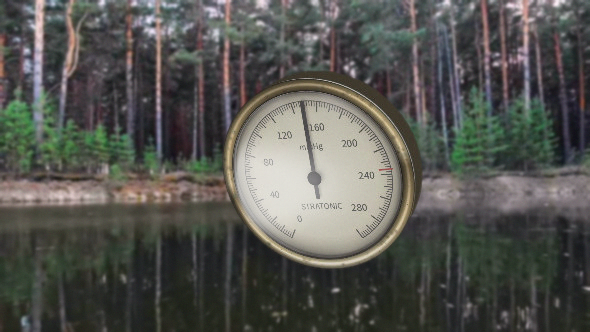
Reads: 150mmHg
